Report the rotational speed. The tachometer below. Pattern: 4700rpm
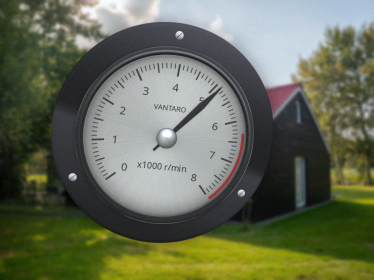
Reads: 5100rpm
